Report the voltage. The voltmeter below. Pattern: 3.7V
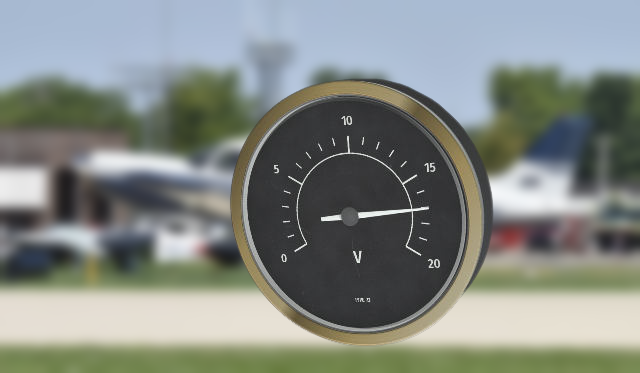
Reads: 17V
